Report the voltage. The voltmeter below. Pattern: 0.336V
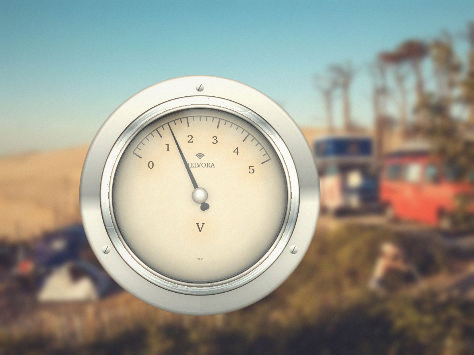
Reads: 1.4V
